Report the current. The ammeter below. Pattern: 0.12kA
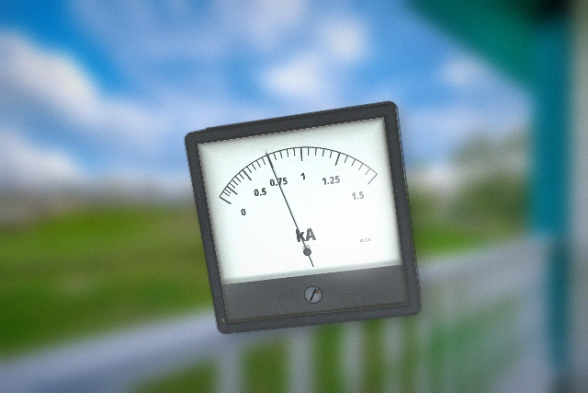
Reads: 0.75kA
